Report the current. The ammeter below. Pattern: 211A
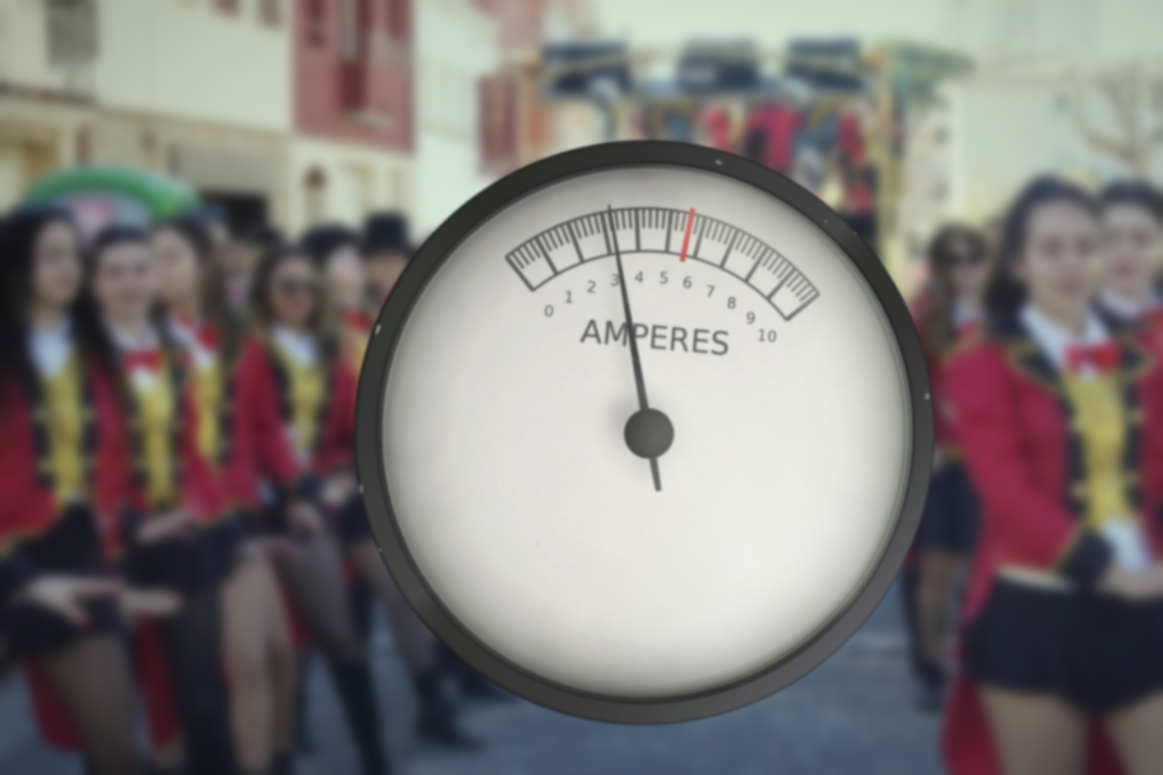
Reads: 3.2A
